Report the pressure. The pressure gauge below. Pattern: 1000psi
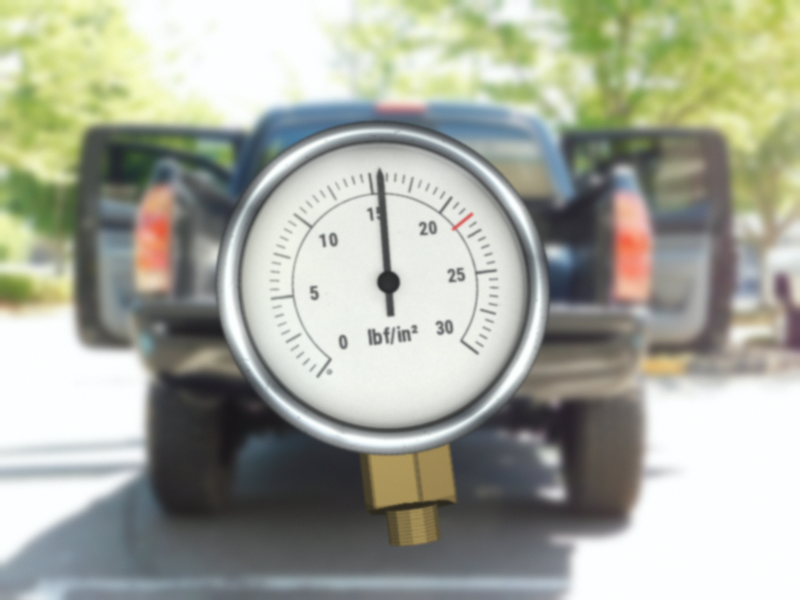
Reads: 15.5psi
